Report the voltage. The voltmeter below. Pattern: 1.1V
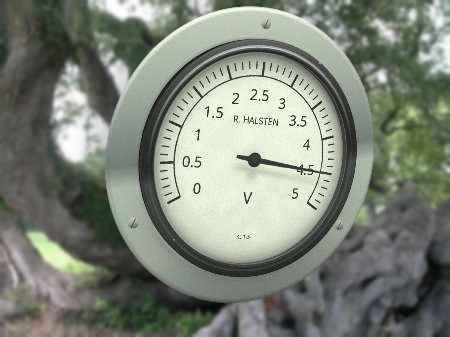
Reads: 4.5V
